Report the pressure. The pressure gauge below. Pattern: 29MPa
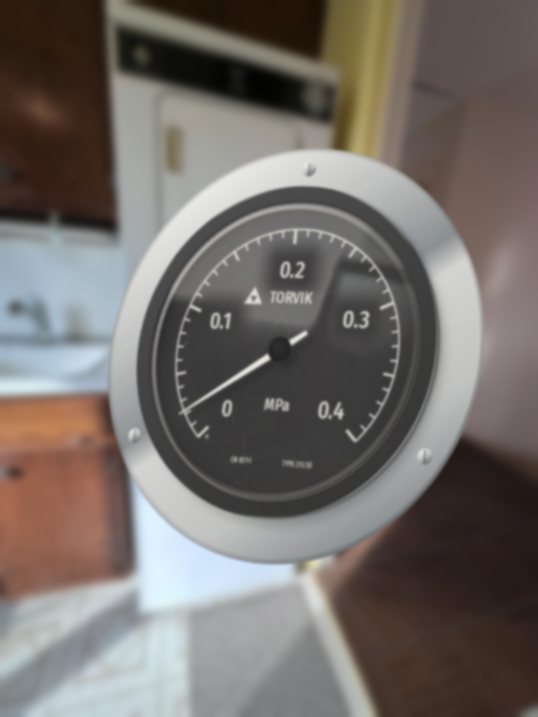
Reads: 0.02MPa
